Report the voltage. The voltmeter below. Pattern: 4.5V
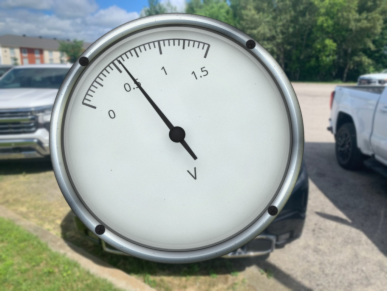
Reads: 0.55V
